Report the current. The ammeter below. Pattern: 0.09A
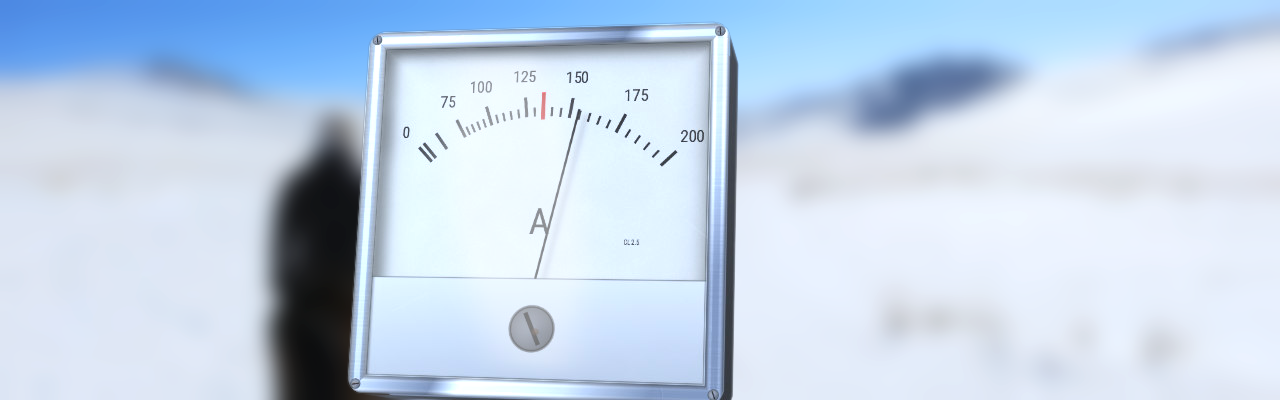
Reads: 155A
